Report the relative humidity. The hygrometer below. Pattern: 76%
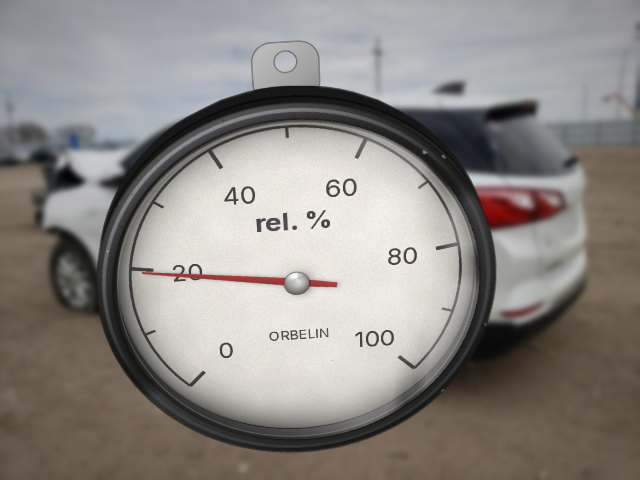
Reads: 20%
